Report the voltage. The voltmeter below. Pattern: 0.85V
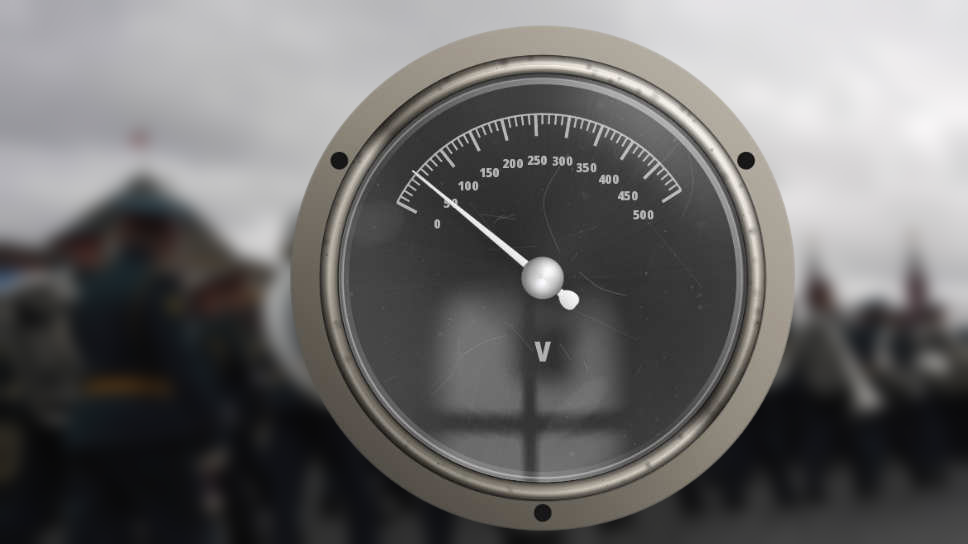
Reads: 50V
